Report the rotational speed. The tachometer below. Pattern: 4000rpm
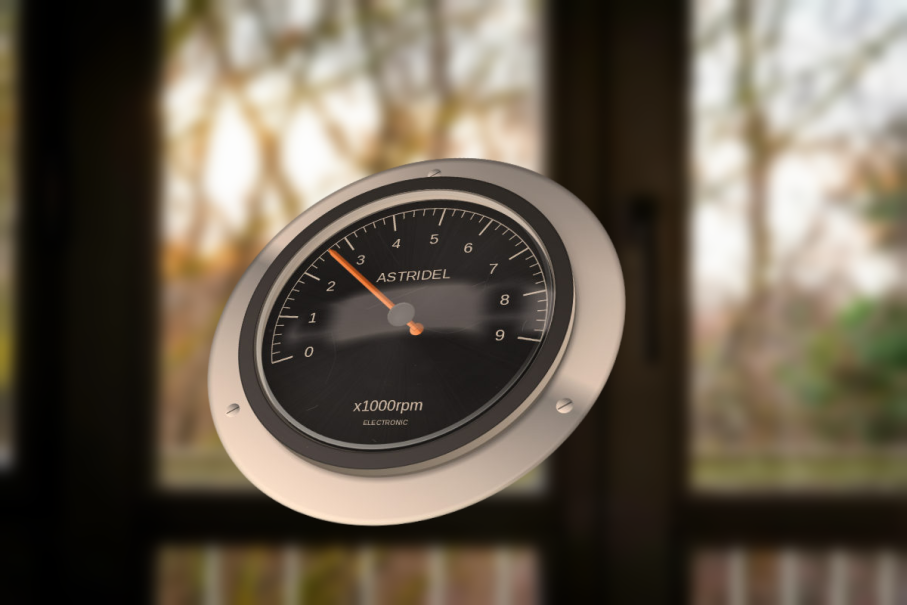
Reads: 2600rpm
